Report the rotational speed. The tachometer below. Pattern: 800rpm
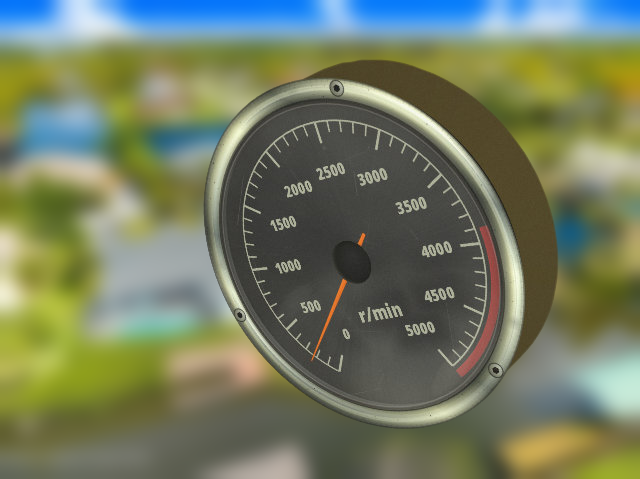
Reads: 200rpm
